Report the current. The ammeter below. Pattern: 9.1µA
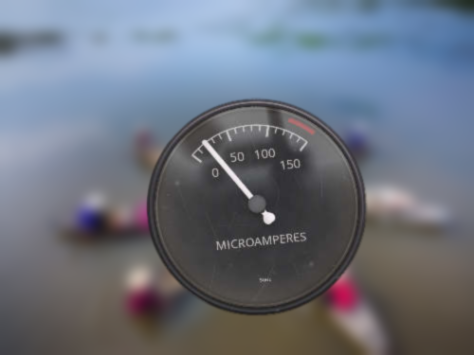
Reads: 20µA
